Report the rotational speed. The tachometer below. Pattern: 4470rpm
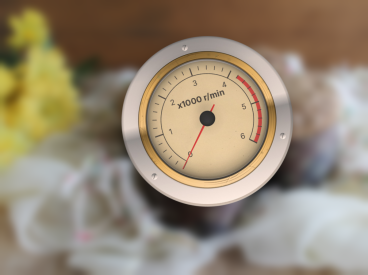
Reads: 0rpm
